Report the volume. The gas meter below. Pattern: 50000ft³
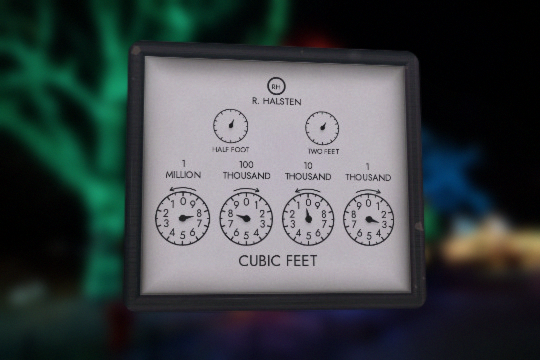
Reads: 780300ft³
